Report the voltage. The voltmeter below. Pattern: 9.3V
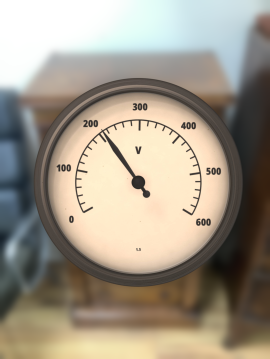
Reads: 210V
